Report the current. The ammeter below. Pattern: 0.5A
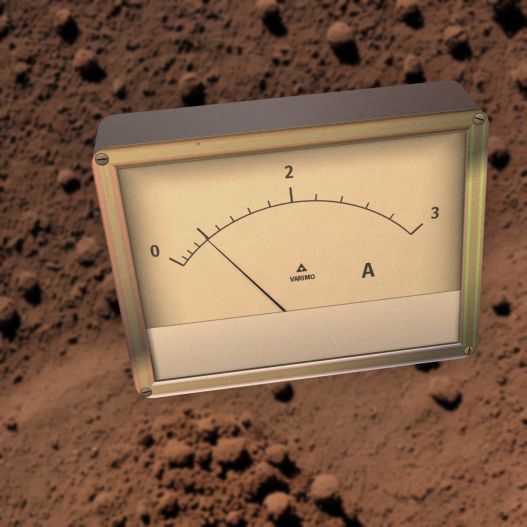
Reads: 1A
